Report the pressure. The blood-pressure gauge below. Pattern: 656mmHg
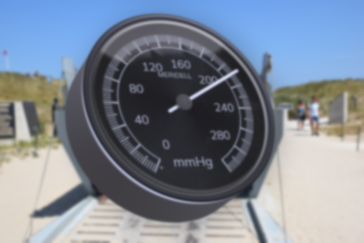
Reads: 210mmHg
